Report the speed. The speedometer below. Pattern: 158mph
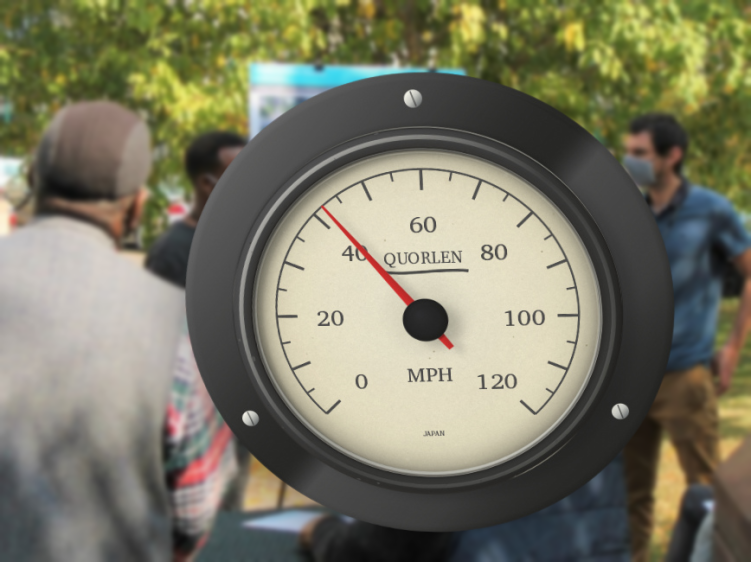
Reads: 42.5mph
